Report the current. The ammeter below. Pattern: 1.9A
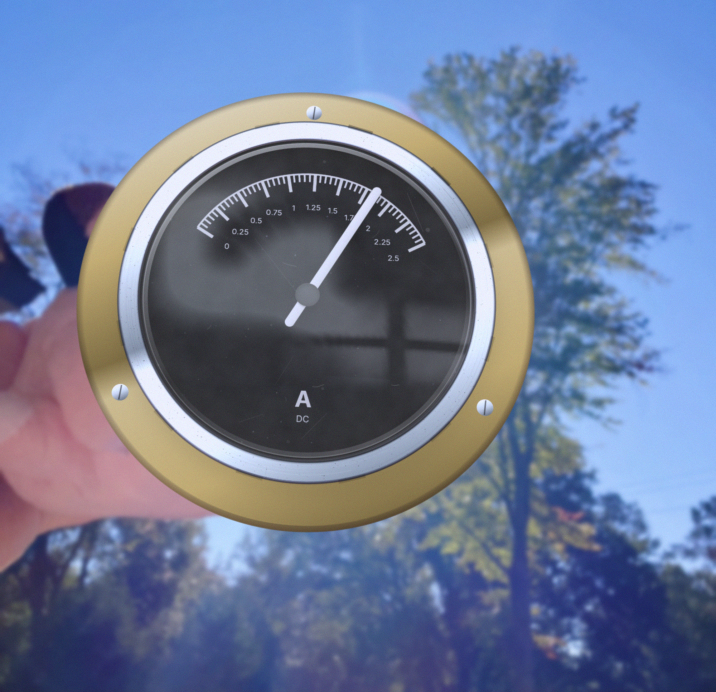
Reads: 1.85A
